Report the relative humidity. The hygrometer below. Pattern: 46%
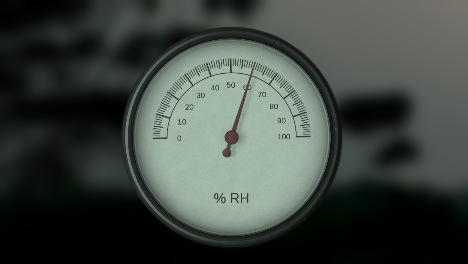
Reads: 60%
